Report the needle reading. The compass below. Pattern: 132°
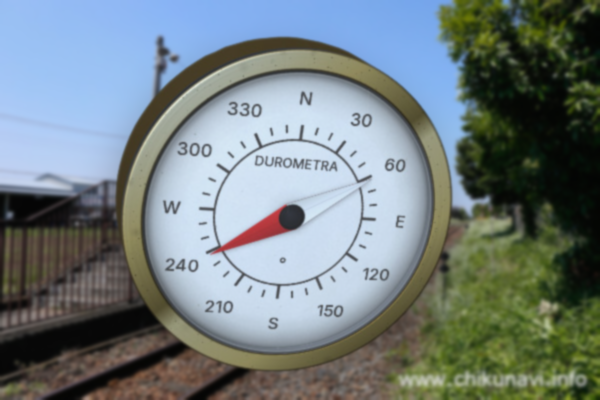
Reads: 240°
